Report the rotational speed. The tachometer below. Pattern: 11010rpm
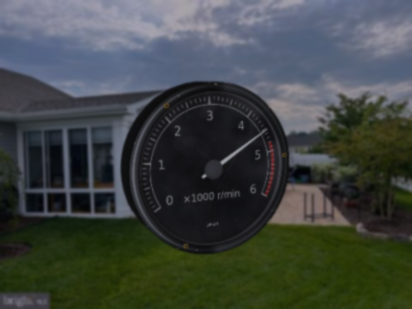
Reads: 4500rpm
